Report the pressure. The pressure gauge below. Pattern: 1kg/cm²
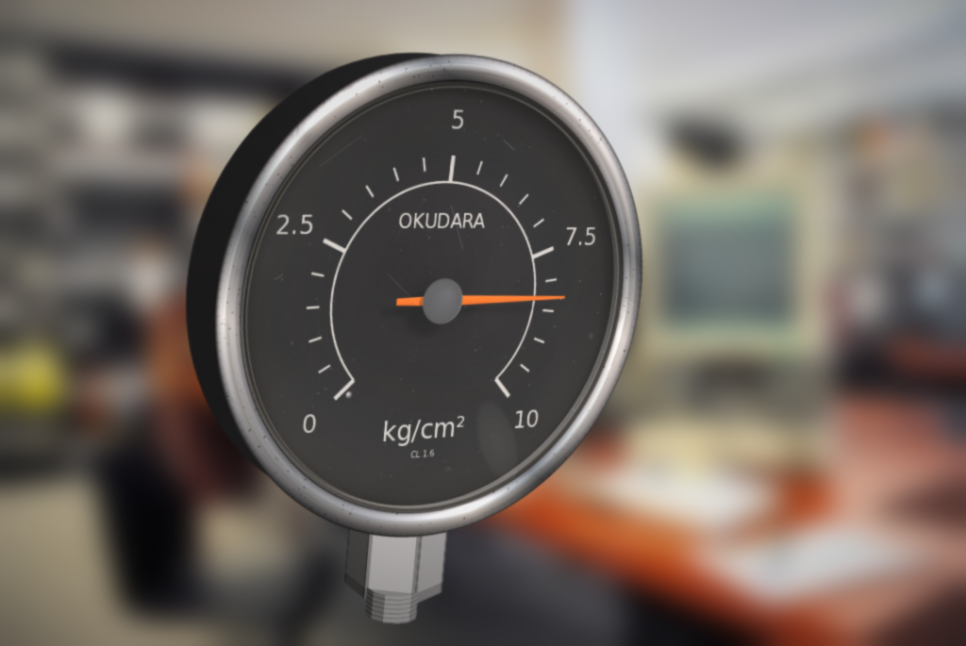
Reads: 8.25kg/cm²
